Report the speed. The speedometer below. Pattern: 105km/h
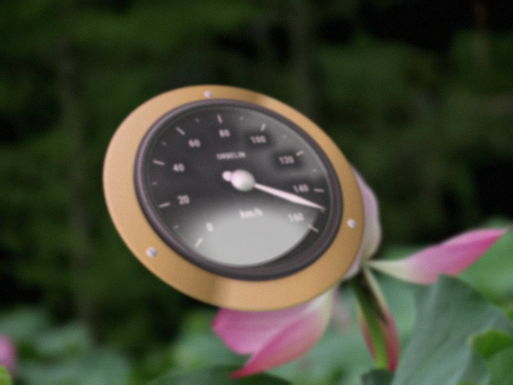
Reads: 150km/h
